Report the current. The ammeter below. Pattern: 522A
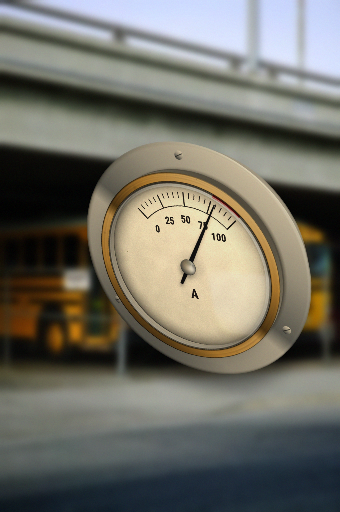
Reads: 80A
